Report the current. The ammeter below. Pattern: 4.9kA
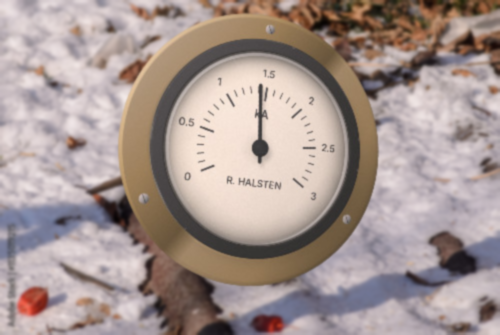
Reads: 1.4kA
